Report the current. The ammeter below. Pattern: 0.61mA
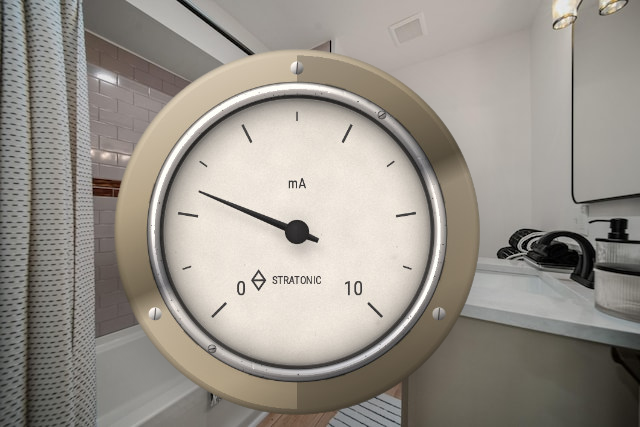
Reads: 2.5mA
